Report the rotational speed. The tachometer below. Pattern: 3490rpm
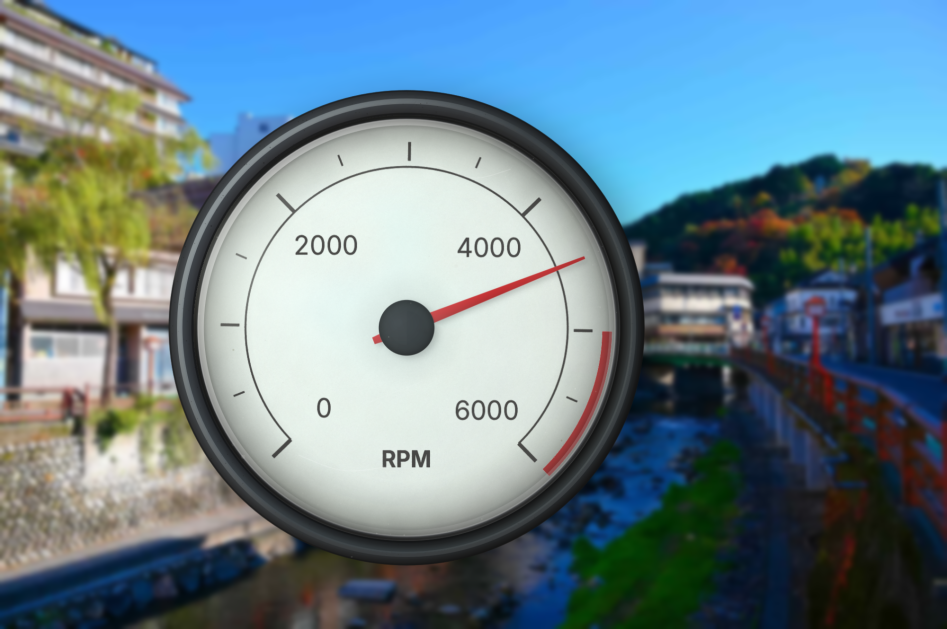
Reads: 4500rpm
